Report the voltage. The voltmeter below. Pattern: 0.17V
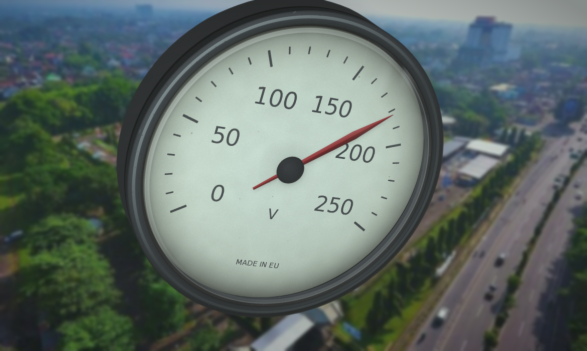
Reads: 180V
